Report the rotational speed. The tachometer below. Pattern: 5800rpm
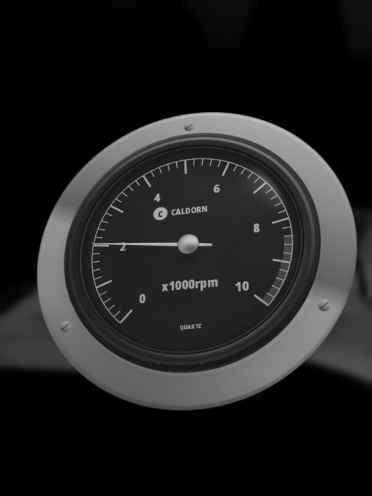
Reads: 2000rpm
